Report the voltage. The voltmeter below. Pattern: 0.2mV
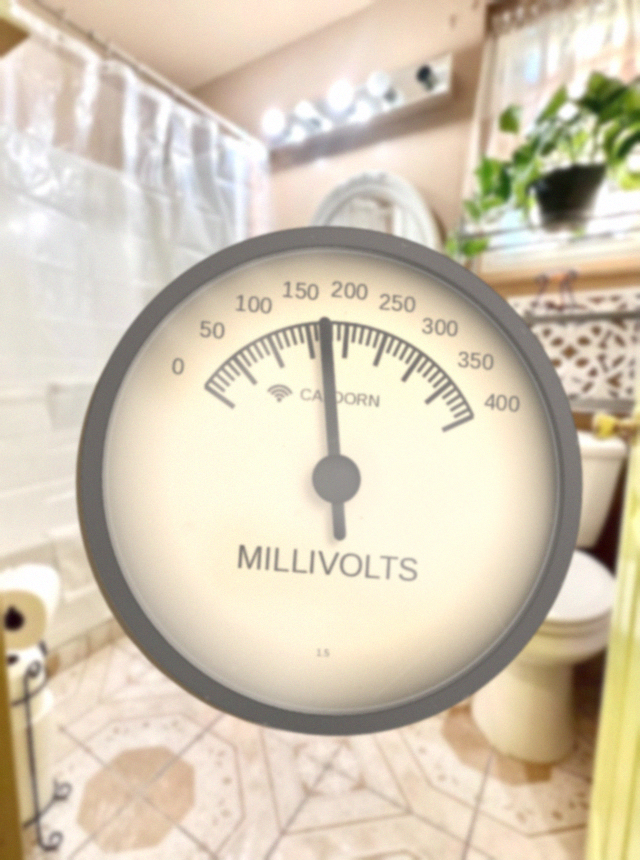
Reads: 170mV
